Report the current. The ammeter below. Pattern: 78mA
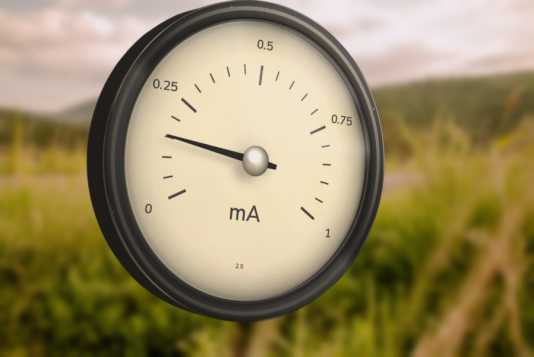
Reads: 0.15mA
